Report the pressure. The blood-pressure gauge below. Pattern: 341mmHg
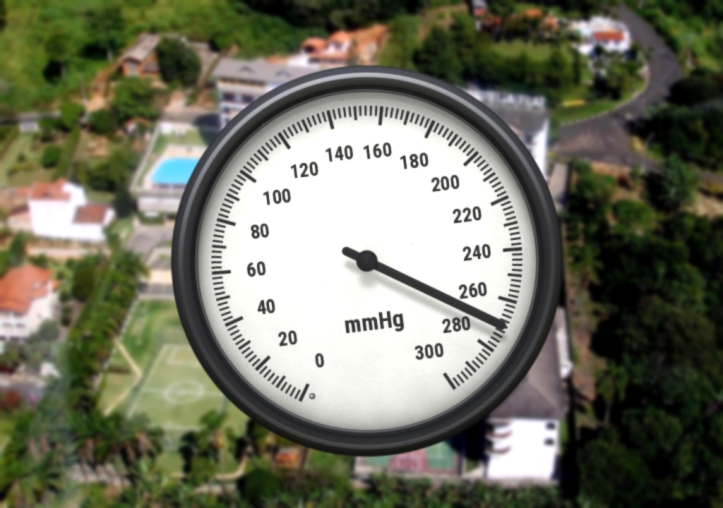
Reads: 270mmHg
